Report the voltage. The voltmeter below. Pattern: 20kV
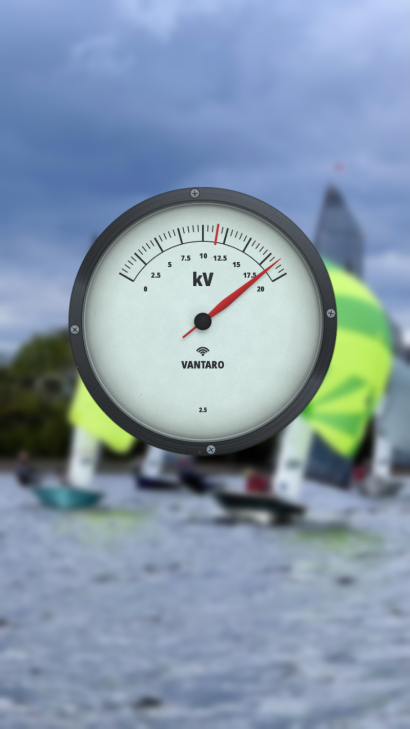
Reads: 18.5kV
